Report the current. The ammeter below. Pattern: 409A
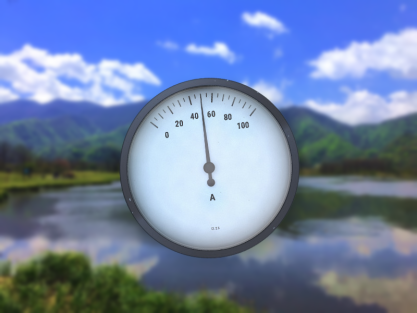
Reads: 50A
